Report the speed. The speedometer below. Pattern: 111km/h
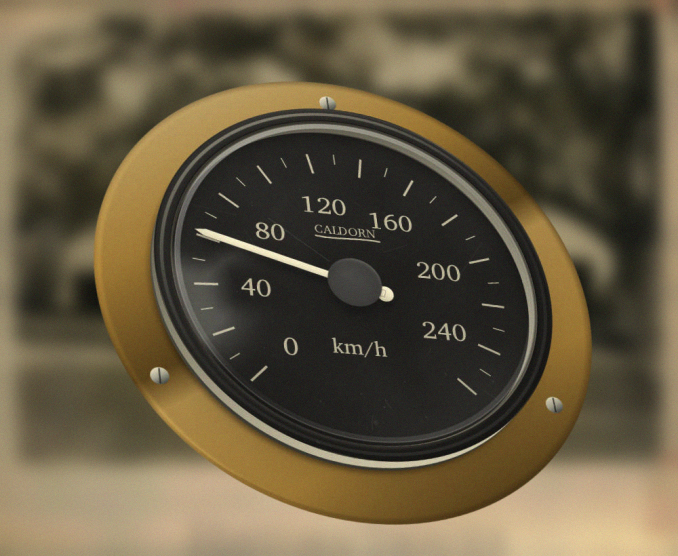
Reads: 60km/h
